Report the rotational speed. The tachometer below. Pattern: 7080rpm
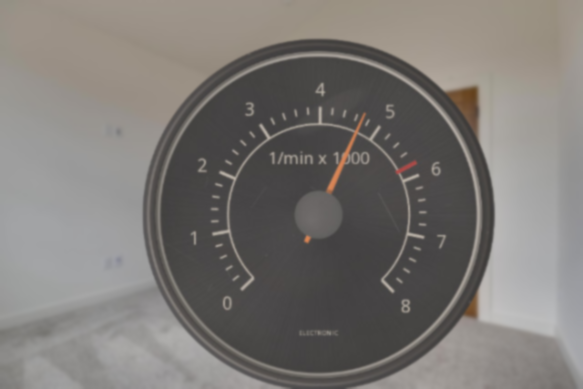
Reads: 4700rpm
